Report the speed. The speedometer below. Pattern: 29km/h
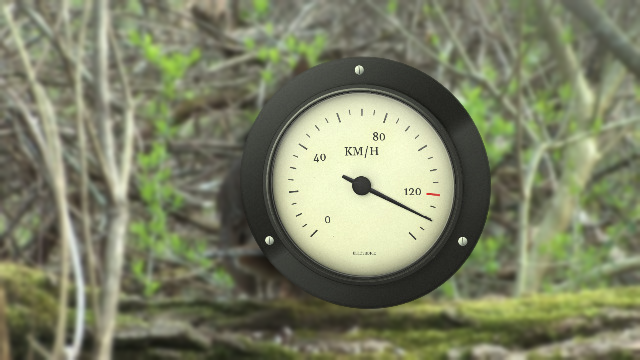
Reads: 130km/h
